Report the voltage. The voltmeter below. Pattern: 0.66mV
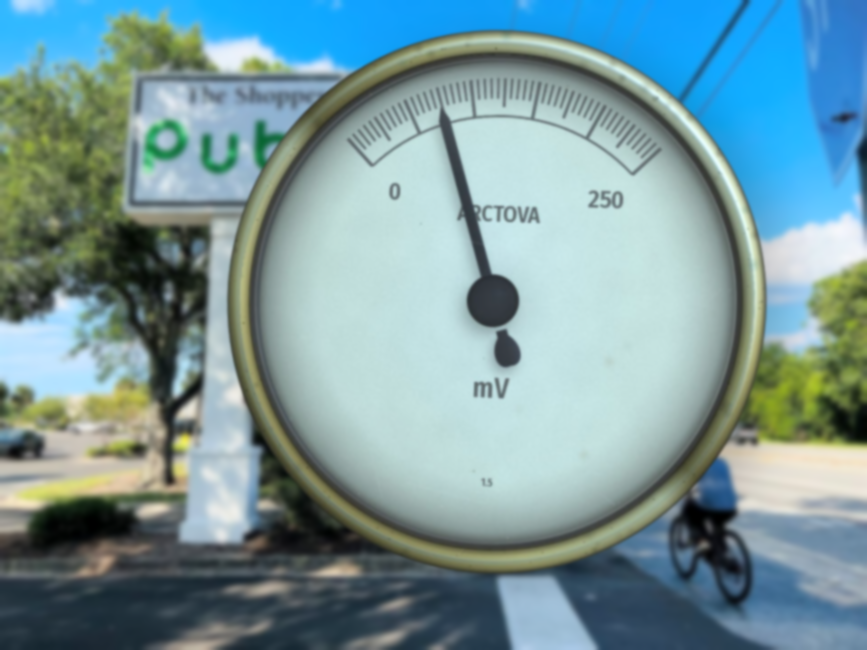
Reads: 75mV
